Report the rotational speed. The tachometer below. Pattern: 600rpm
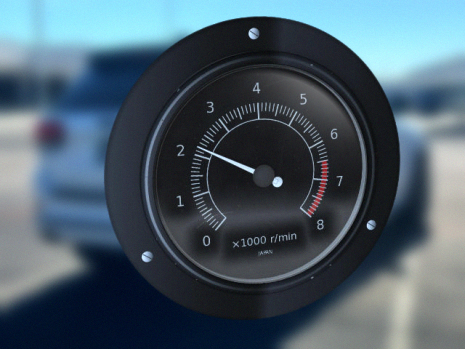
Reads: 2200rpm
